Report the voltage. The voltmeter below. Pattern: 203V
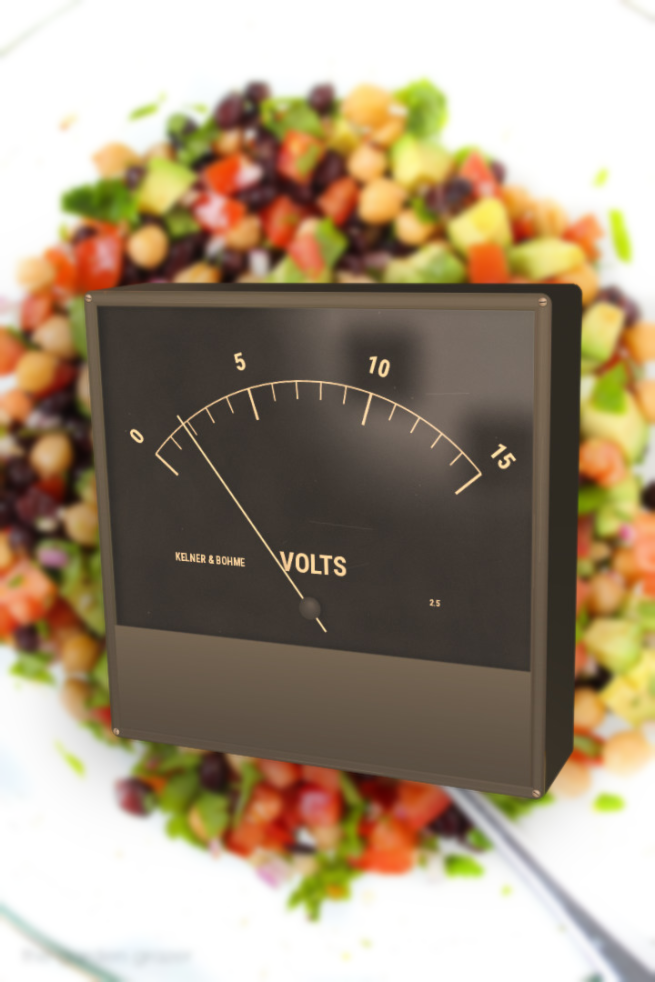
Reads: 2V
